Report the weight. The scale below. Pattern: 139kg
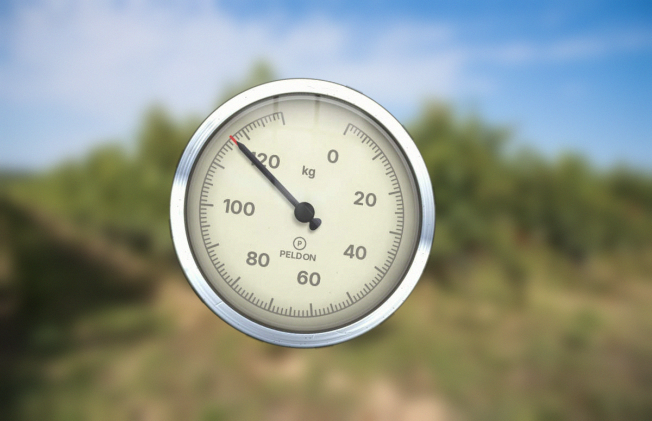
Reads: 117kg
